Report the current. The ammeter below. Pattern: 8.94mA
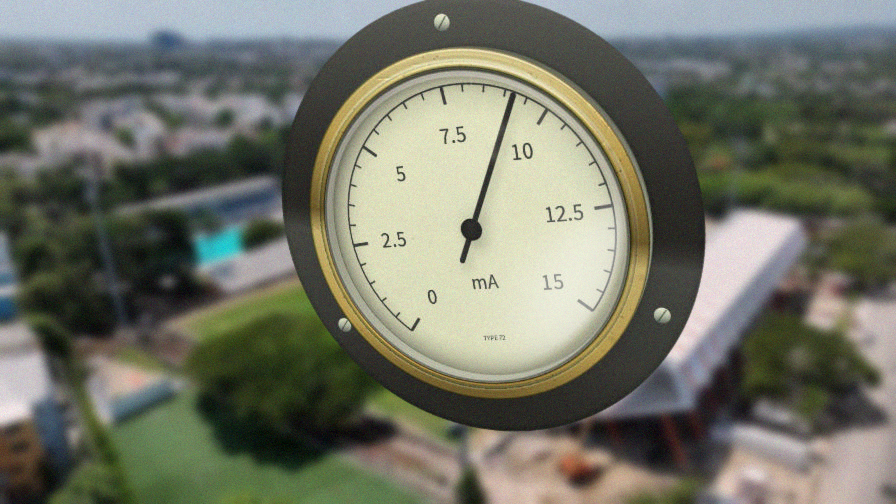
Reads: 9.25mA
